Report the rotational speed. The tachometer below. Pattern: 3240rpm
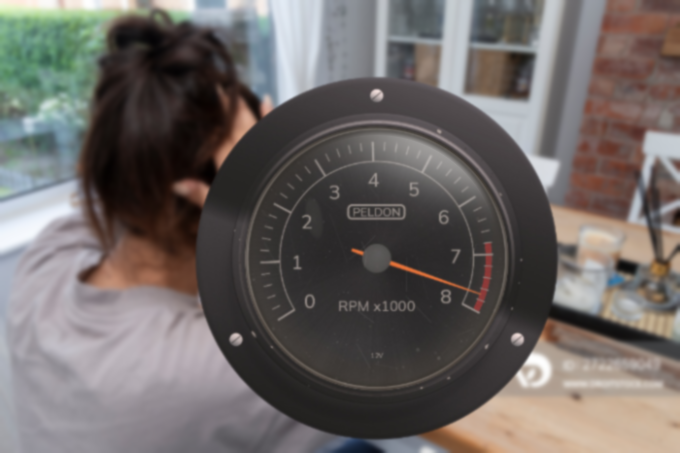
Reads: 7700rpm
